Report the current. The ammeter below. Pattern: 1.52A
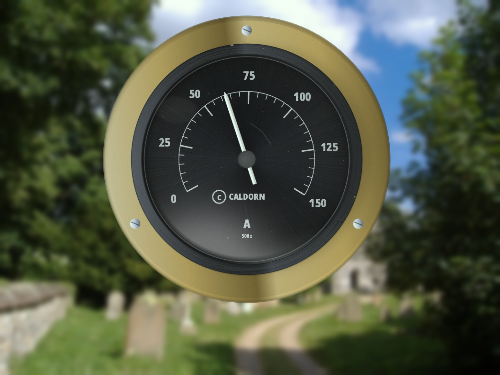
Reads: 62.5A
